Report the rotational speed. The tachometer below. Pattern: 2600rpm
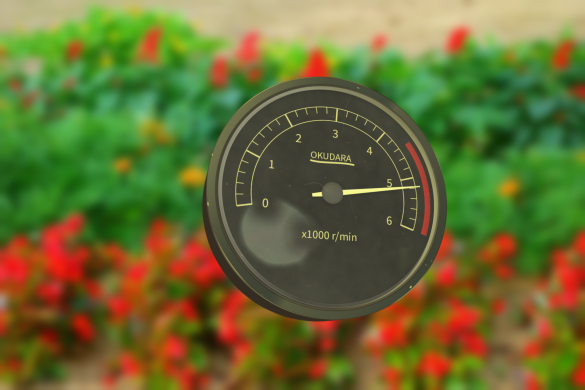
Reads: 5200rpm
